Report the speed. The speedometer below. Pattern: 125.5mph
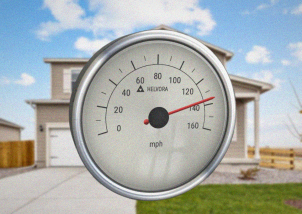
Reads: 135mph
